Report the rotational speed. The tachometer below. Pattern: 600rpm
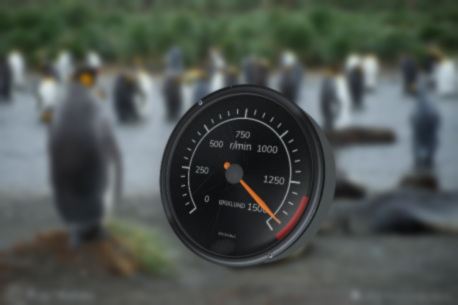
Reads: 1450rpm
